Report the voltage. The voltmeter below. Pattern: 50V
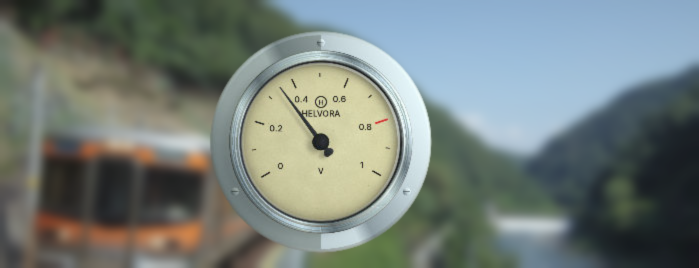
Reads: 0.35V
